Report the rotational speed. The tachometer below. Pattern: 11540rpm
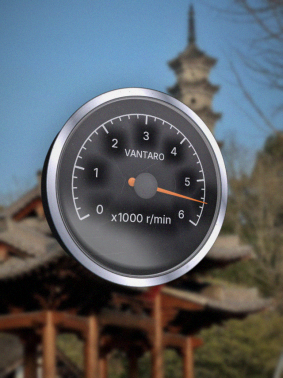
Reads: 5500rpm
